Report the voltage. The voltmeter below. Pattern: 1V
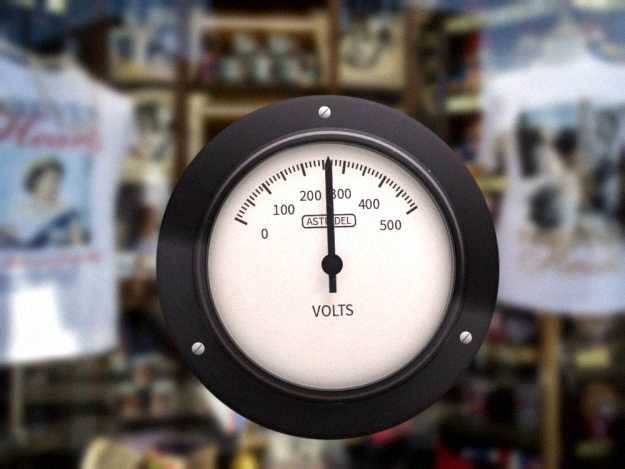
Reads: 260V
